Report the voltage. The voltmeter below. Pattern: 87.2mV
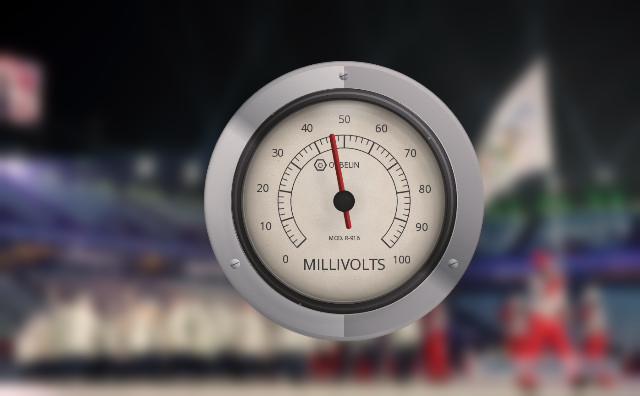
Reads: 46mV
